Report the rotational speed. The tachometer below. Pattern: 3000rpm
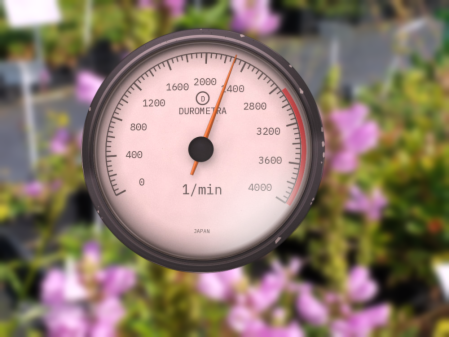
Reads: 2300rpm
